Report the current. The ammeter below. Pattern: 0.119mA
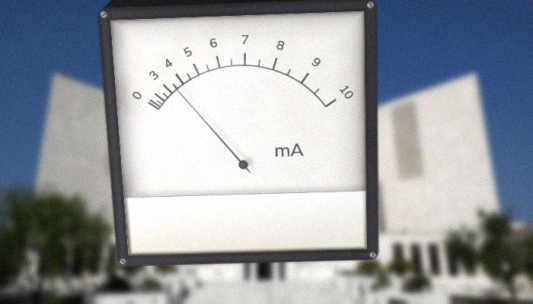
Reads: 3.5mA
